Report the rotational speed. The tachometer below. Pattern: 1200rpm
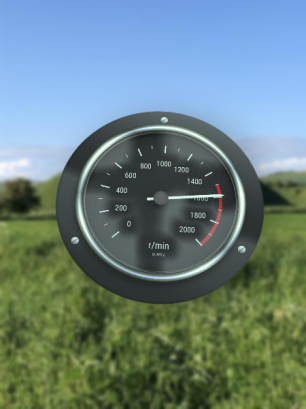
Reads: 1600rpm
